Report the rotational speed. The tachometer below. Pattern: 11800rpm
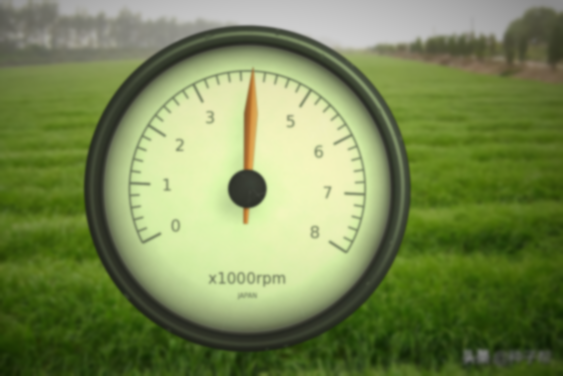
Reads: 4000rpm
